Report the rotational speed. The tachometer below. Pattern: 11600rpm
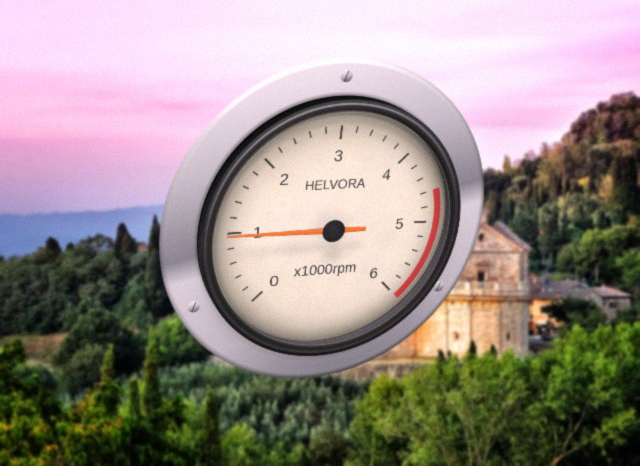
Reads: 1000rpm
